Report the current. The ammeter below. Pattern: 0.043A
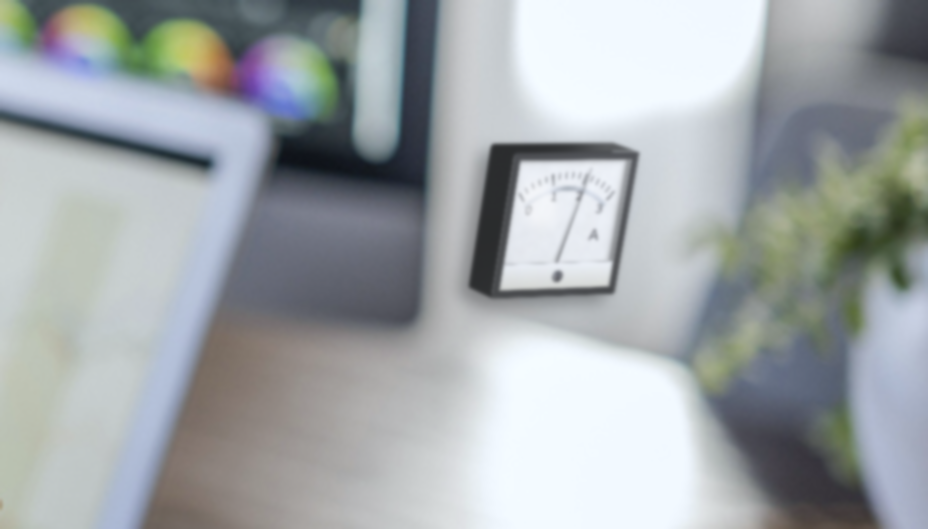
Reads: 2A
